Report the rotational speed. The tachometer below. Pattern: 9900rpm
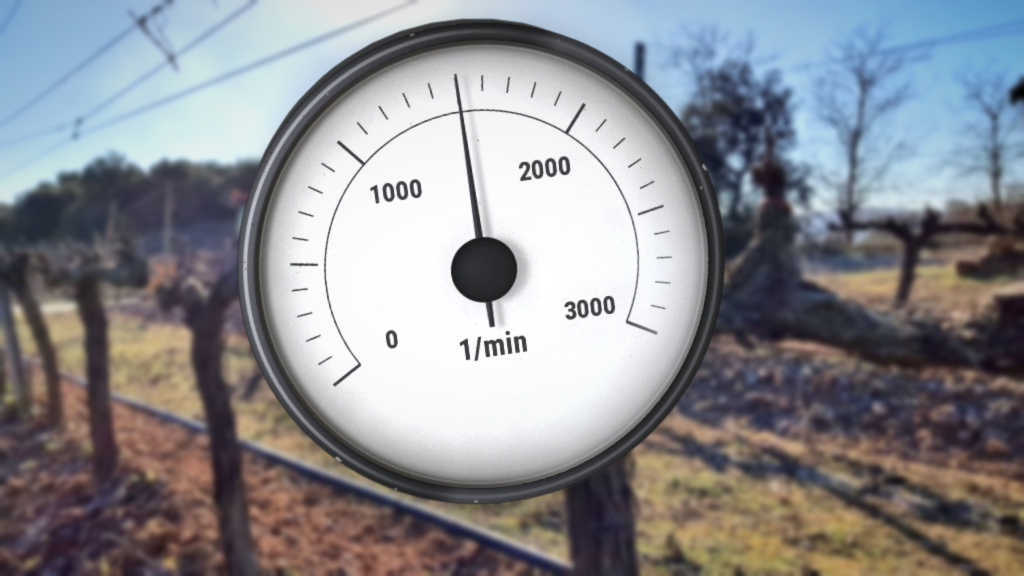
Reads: 1500rpm
